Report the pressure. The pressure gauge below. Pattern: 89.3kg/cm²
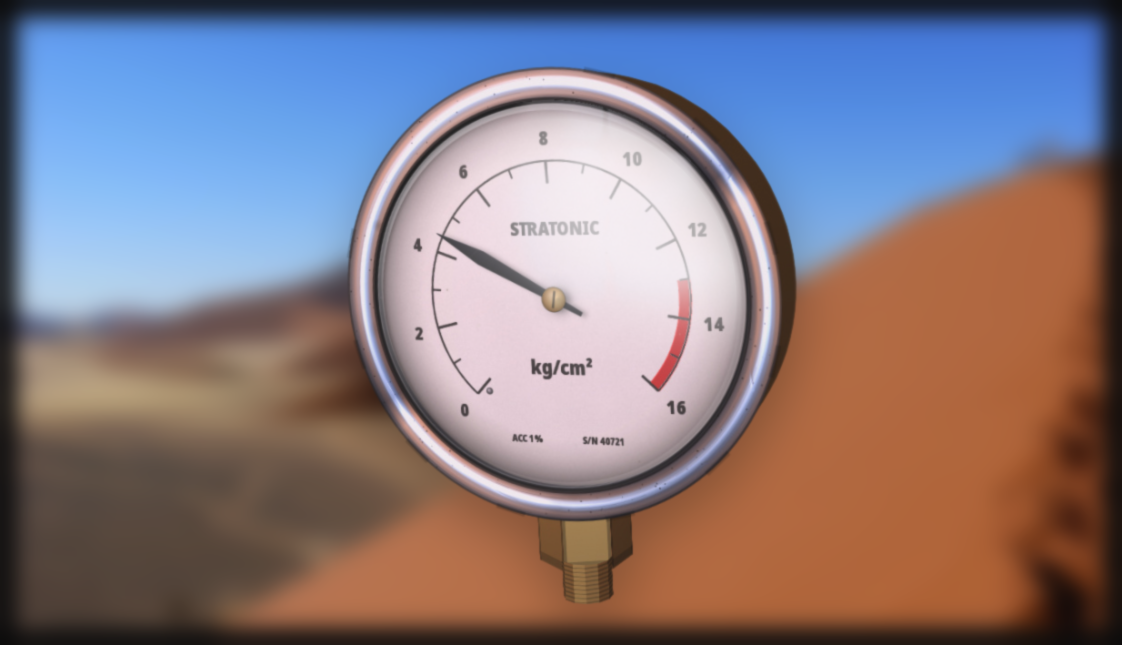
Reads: 4.5kg/cm²
